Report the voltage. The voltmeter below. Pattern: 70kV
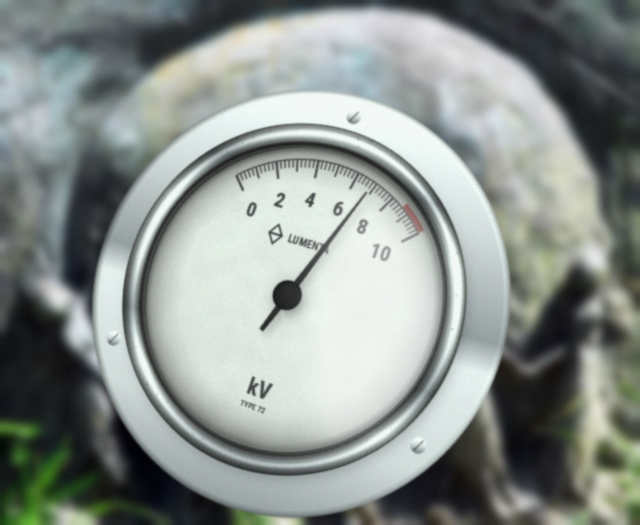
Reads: 7kV
